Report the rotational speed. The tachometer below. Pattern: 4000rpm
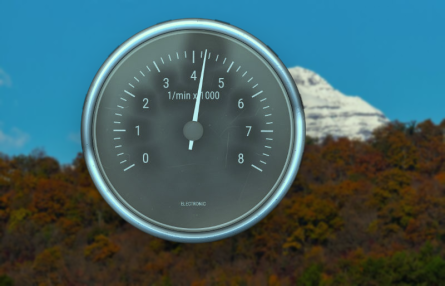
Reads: 4300rpm
